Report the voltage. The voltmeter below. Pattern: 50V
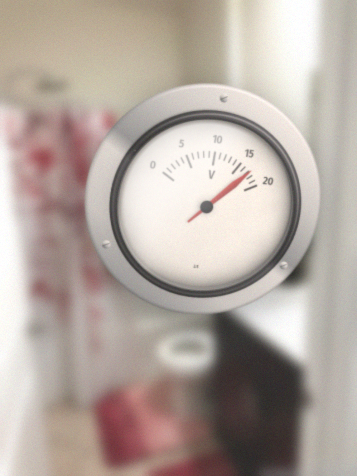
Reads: 17V
